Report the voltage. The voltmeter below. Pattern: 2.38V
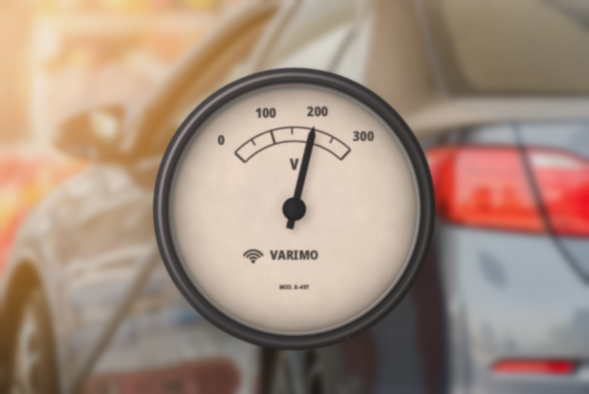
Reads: 200V
